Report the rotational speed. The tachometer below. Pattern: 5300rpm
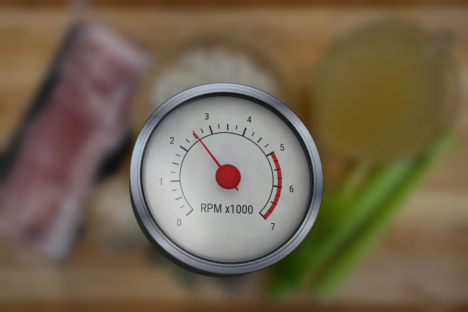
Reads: 2500rpm
